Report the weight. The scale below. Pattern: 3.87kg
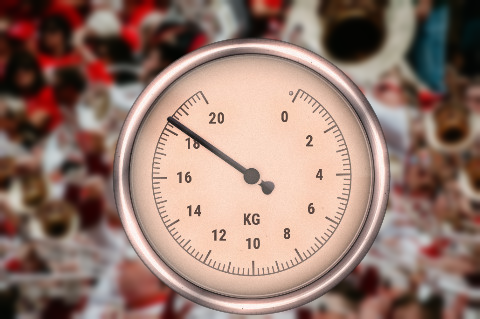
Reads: 18.4kg
